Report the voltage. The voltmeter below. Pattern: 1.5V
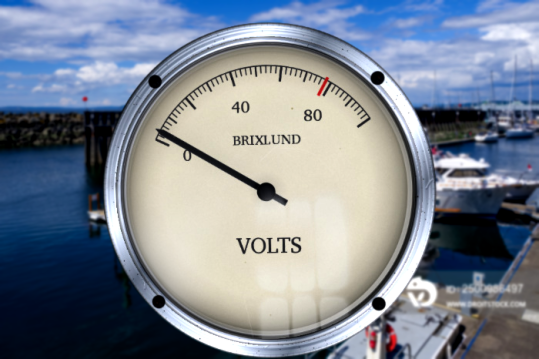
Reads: 4V
